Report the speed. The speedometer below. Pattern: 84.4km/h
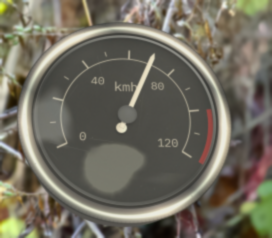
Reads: 70km/h
